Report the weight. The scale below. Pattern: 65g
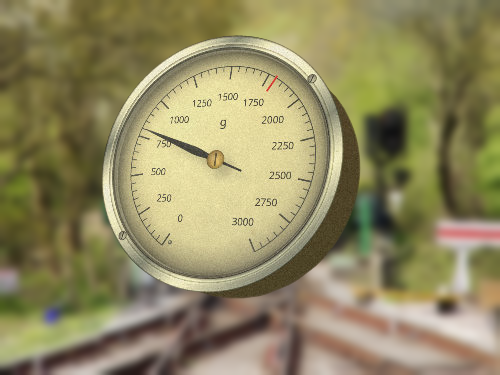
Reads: 800g
